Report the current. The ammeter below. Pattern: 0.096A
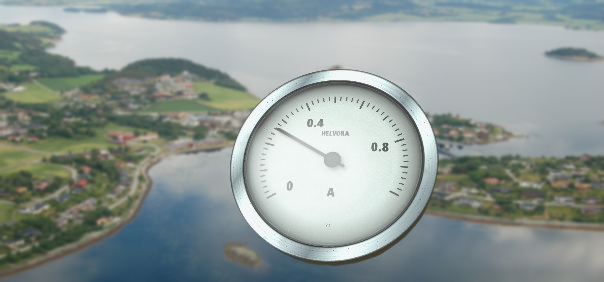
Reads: 0.26A
